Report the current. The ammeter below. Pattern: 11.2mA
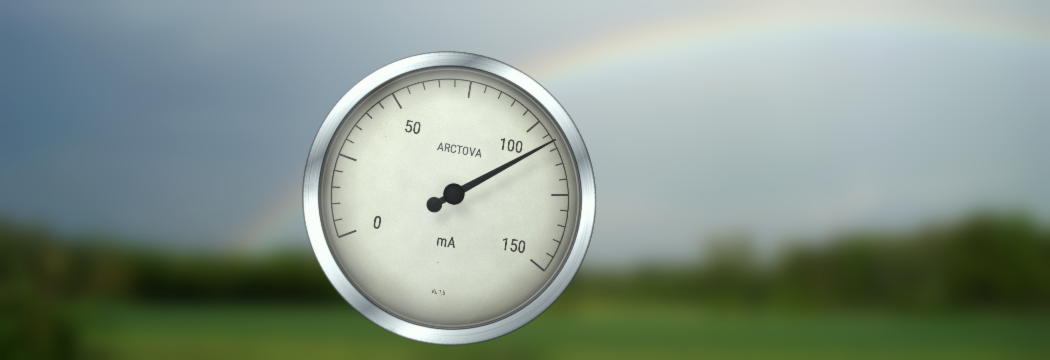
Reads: 107.5mA
